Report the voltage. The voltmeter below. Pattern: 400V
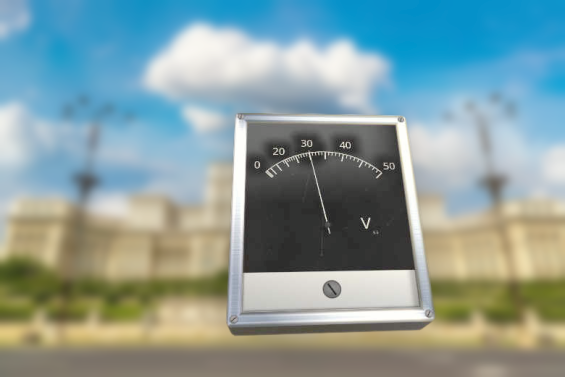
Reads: 30V
